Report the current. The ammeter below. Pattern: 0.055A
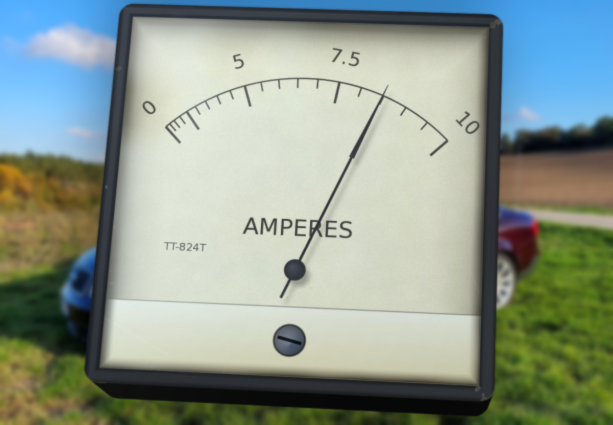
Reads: 8.5A
